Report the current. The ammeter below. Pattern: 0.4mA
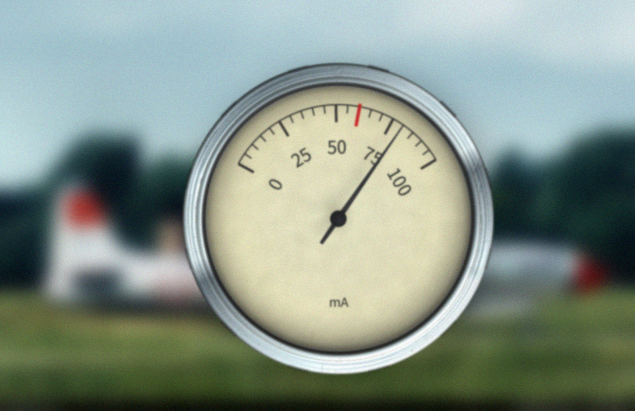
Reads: 80mA
